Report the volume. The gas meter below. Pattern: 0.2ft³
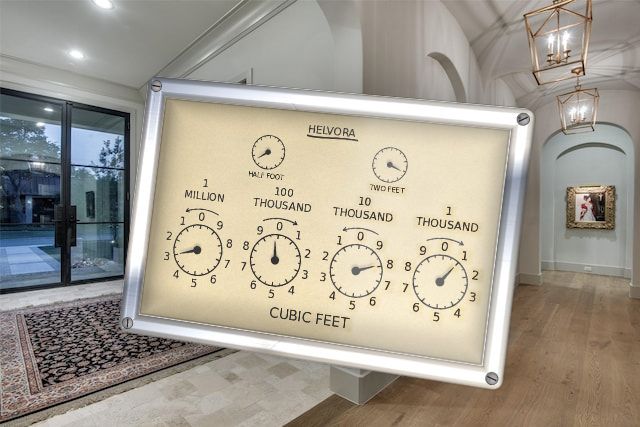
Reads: 298100ft³
